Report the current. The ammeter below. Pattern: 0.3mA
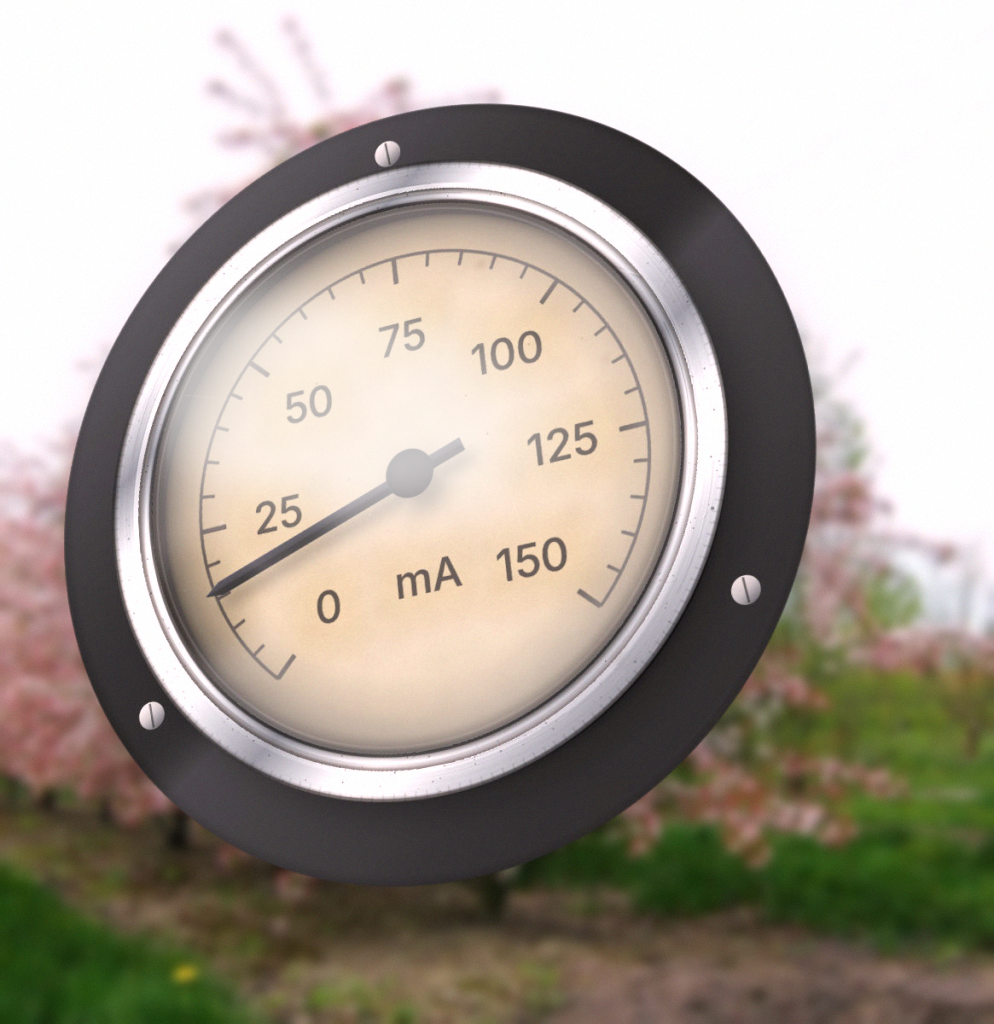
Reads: 15mA
